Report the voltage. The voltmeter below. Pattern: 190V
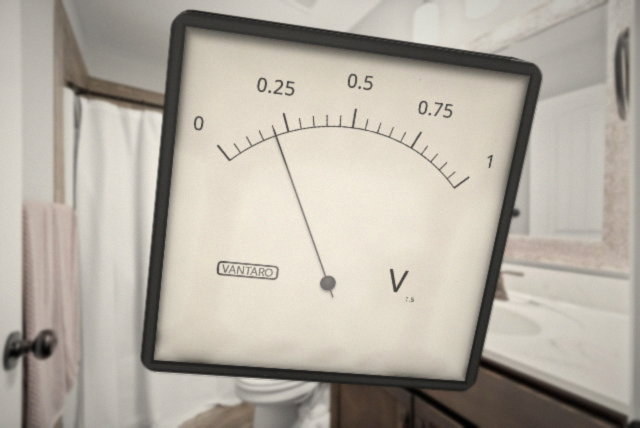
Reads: 0.2V
